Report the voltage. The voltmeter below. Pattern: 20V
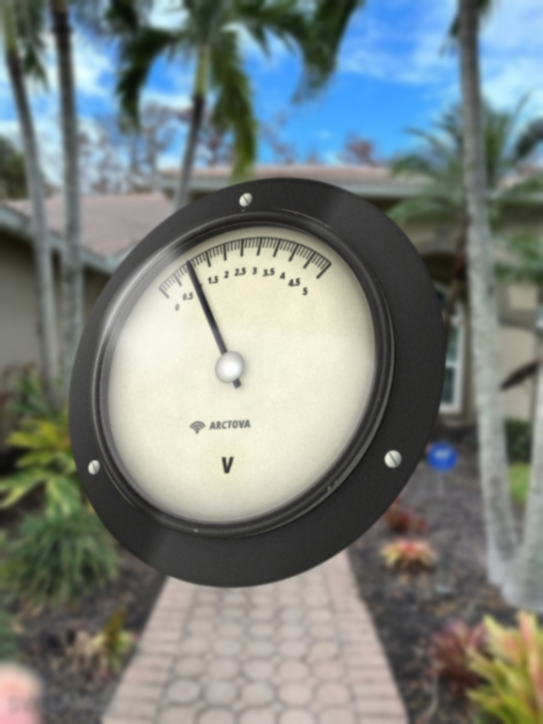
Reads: 1V
